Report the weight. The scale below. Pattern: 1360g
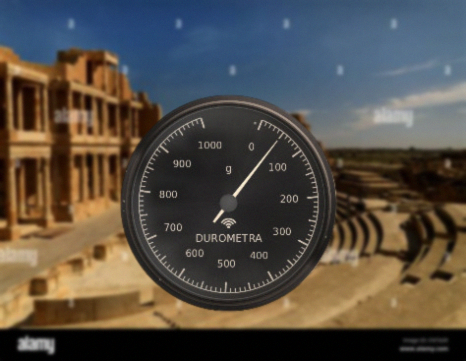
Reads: 50g
